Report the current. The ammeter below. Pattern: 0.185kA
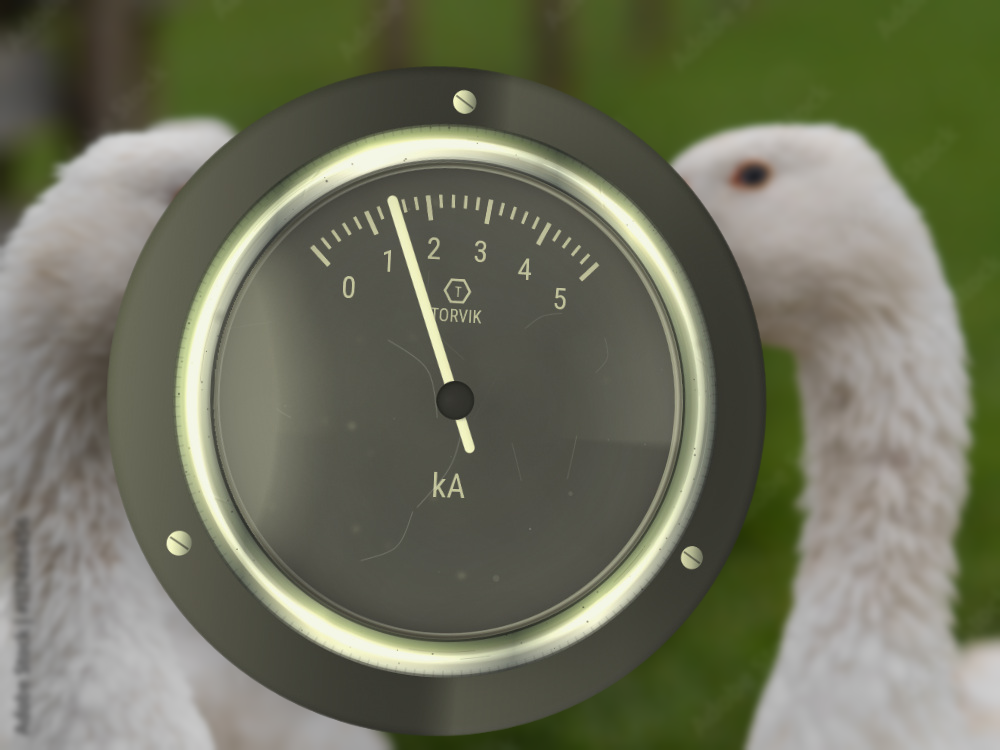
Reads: 1.4kA
